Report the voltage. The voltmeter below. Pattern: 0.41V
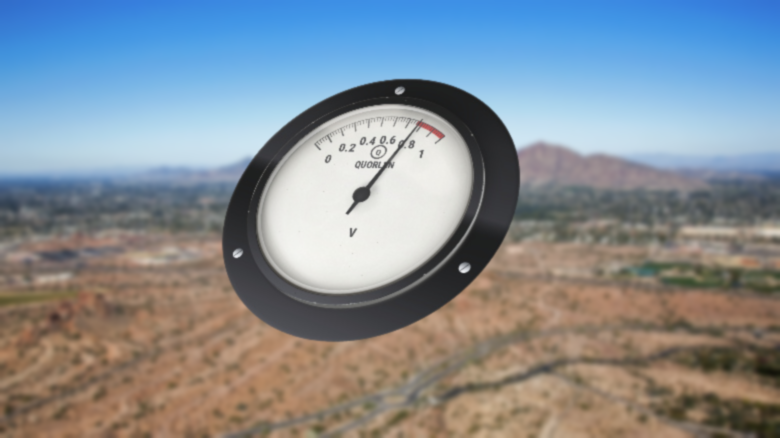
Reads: 0.8V
